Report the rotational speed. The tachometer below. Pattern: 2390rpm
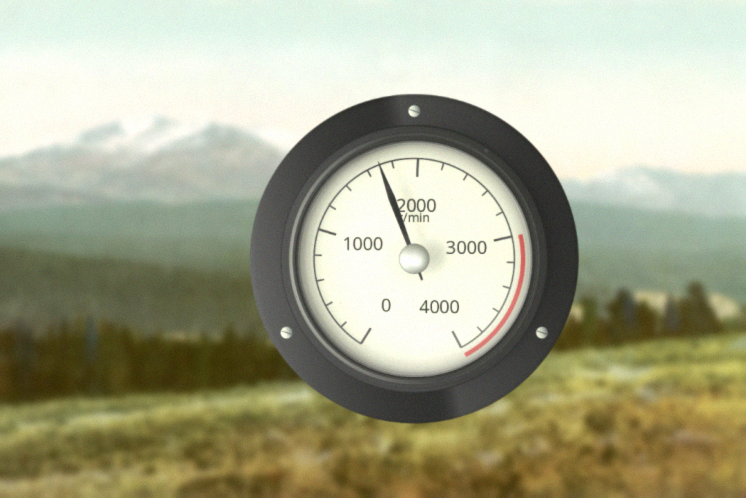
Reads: 1700rpm
